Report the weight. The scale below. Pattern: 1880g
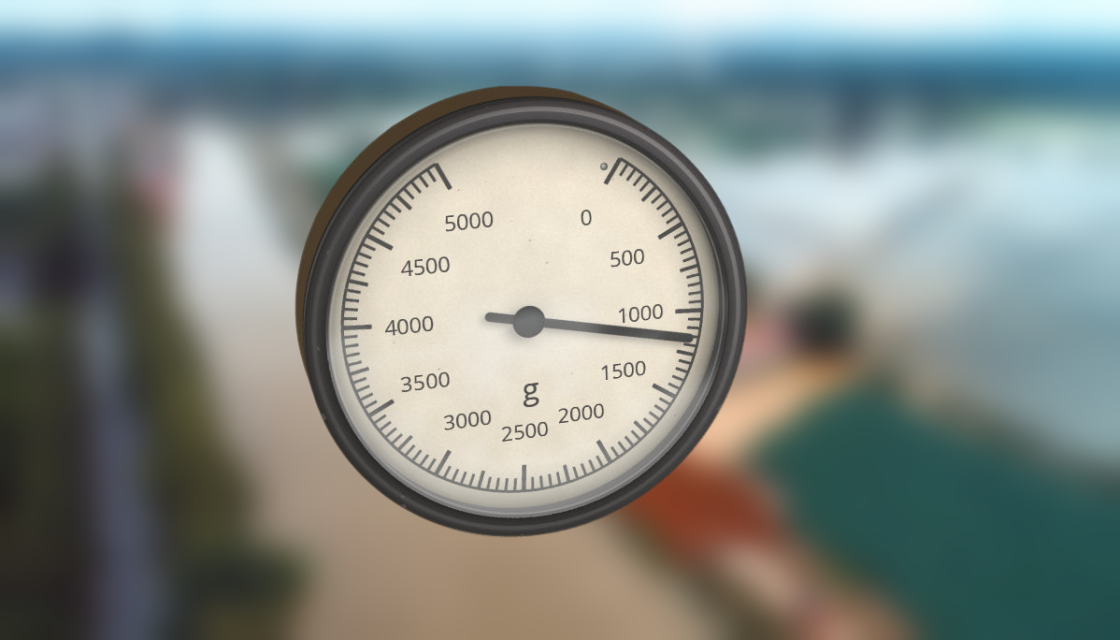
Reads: 1150g
